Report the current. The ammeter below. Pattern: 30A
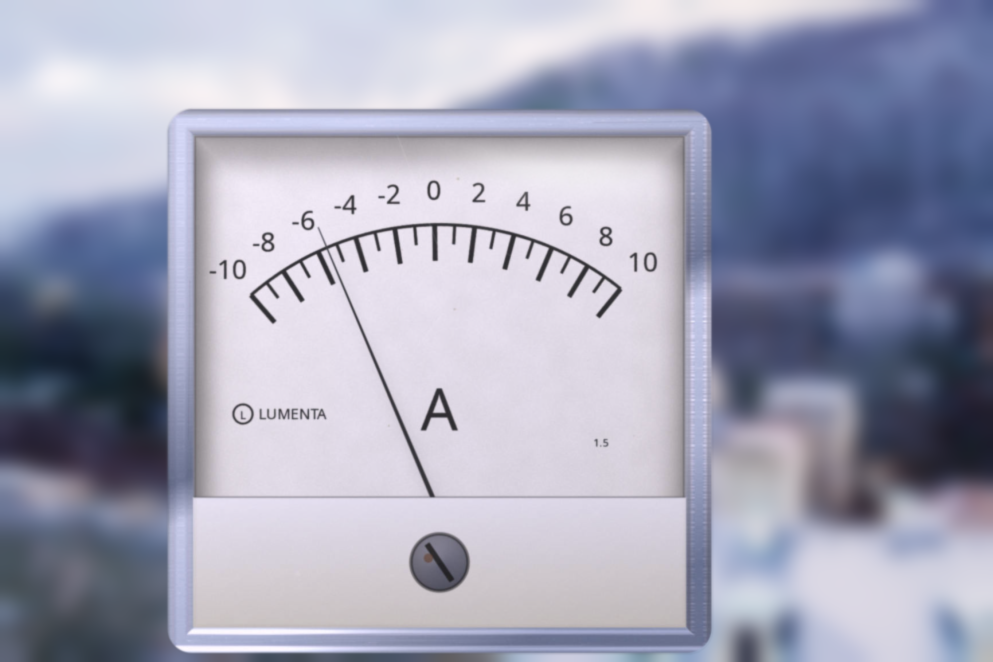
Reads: -5.5A
